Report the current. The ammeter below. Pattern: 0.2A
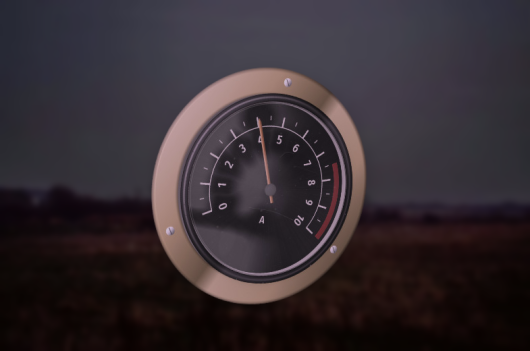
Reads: 4A
